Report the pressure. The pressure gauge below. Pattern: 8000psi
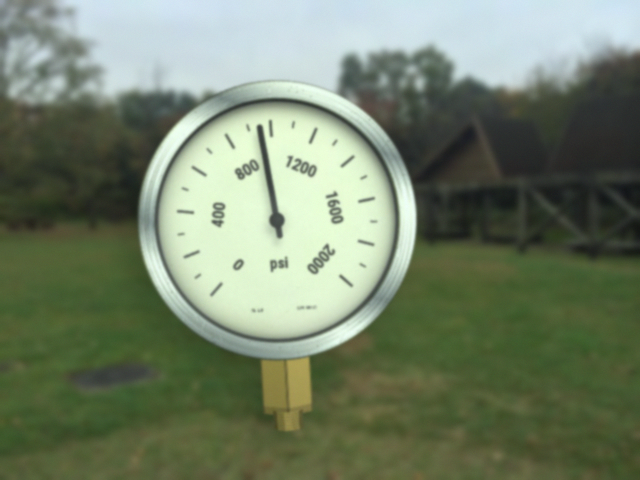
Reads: 950psi
